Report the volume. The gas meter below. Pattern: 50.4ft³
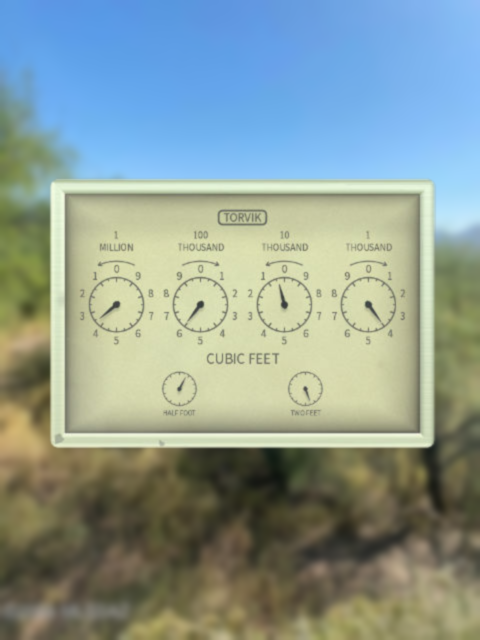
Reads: 360400ft³
